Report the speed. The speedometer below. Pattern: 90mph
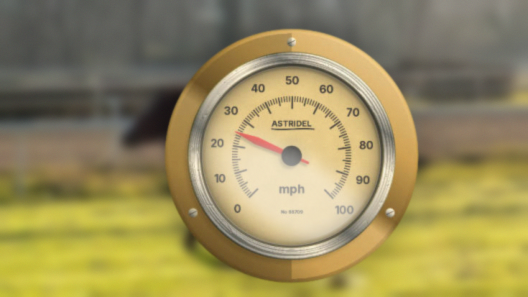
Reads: 25mph
